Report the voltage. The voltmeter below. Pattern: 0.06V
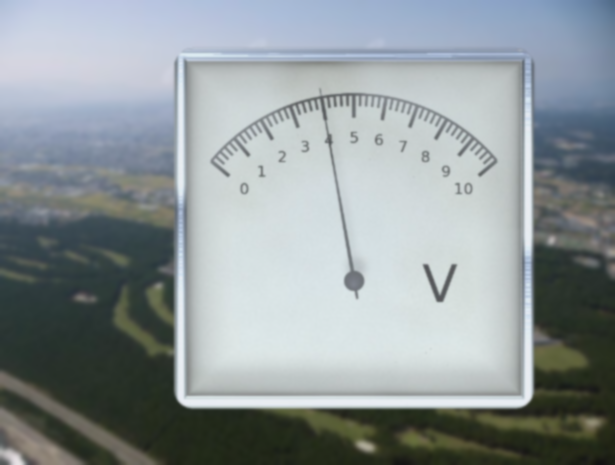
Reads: 4V
